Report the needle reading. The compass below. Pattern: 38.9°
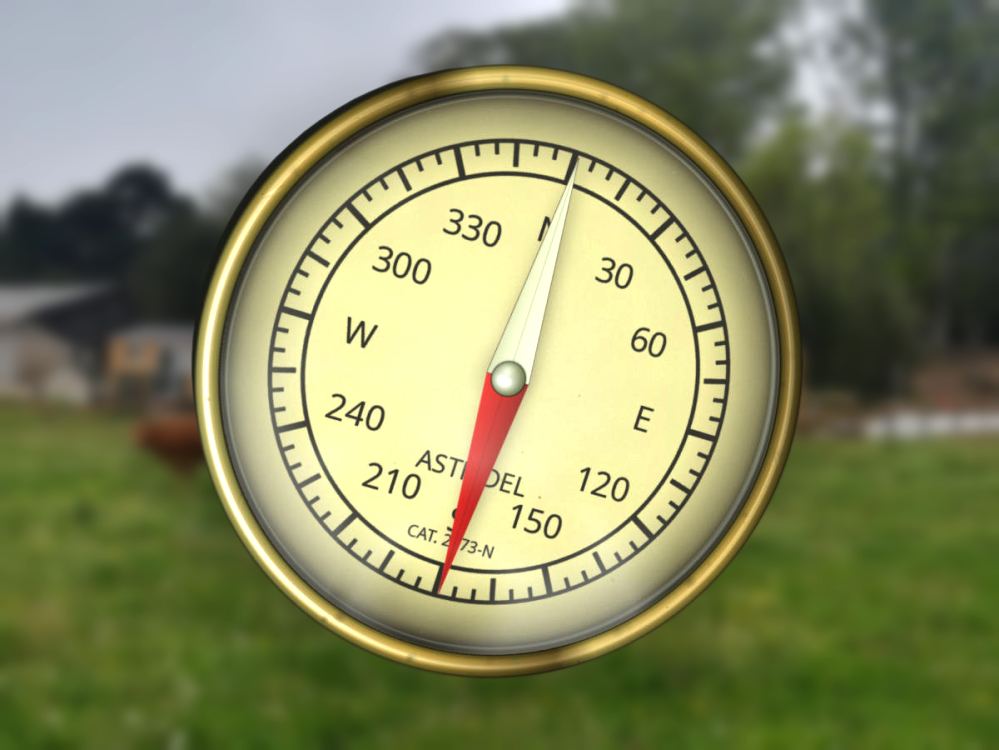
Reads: 180°
